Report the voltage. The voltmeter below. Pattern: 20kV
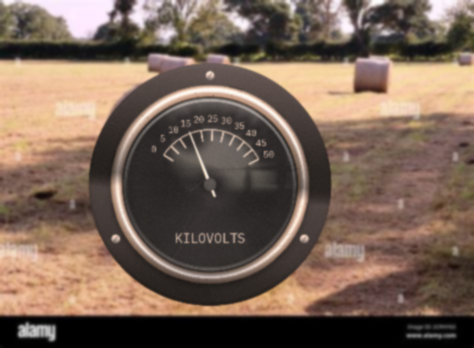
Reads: 15kV
